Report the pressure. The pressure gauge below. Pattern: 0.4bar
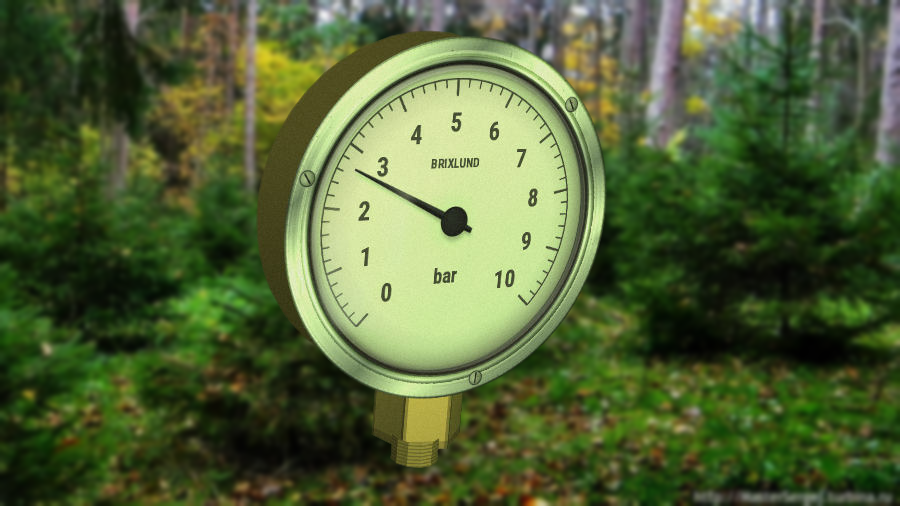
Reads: 2.7bar
